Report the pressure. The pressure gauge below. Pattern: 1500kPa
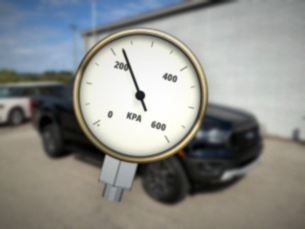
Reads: 225kPa
